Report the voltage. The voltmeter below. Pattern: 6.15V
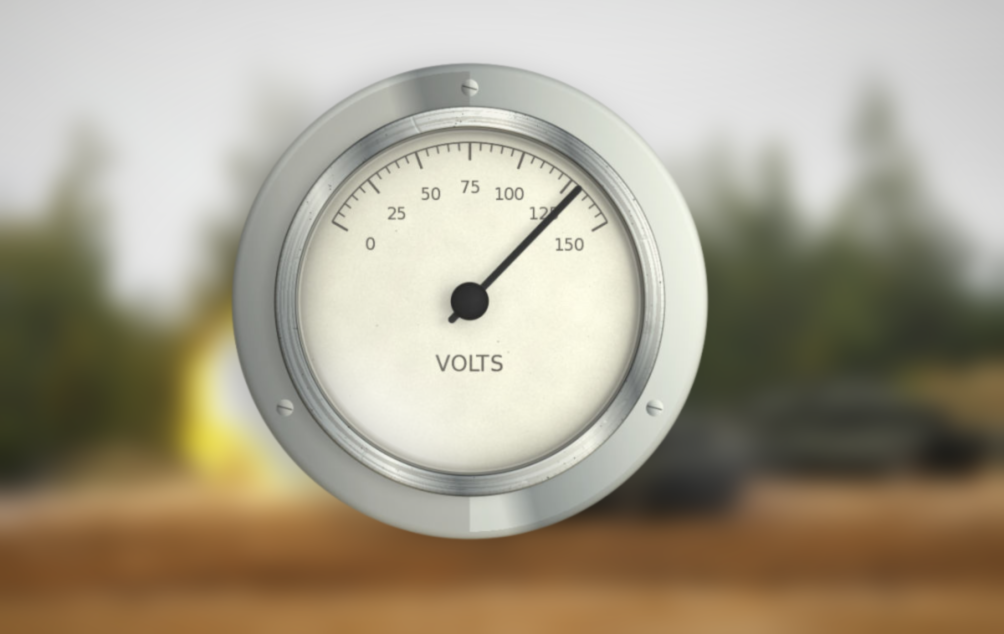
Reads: 130V
